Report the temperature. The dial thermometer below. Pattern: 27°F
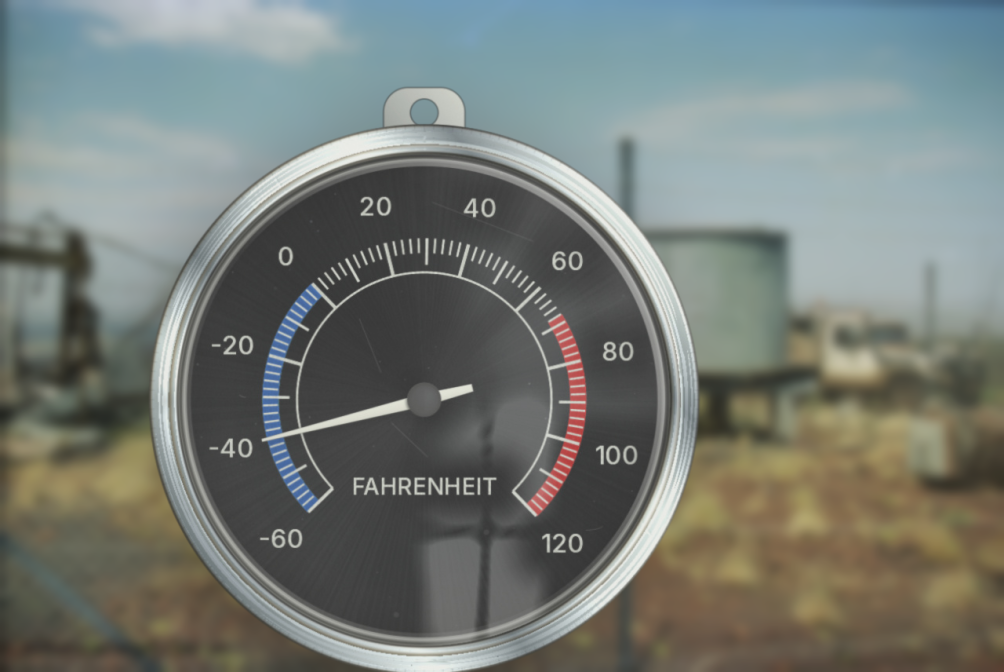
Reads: -40°F
